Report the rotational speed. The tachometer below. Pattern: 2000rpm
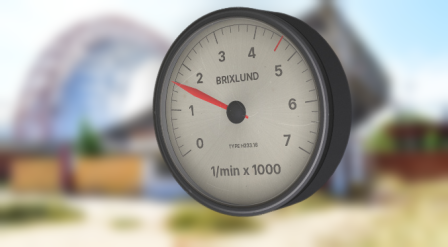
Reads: 1600rpm
